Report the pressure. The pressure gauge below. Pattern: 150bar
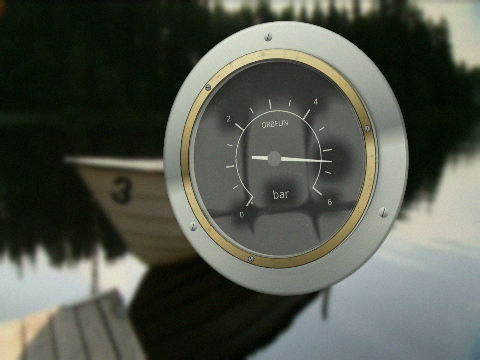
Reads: 5.25bar
